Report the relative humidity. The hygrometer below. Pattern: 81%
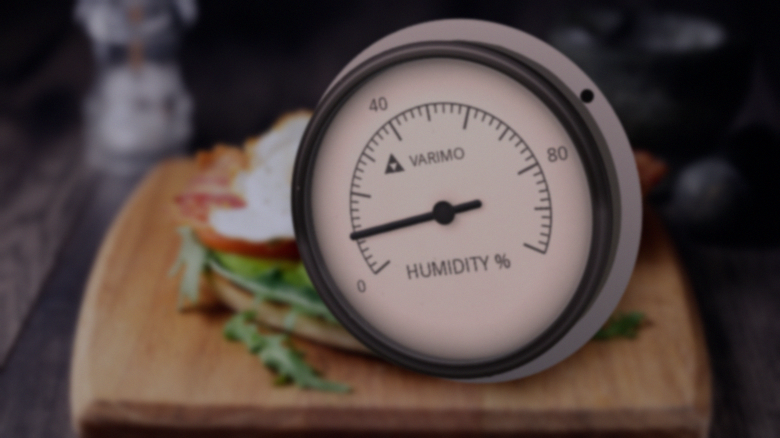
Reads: 10%
